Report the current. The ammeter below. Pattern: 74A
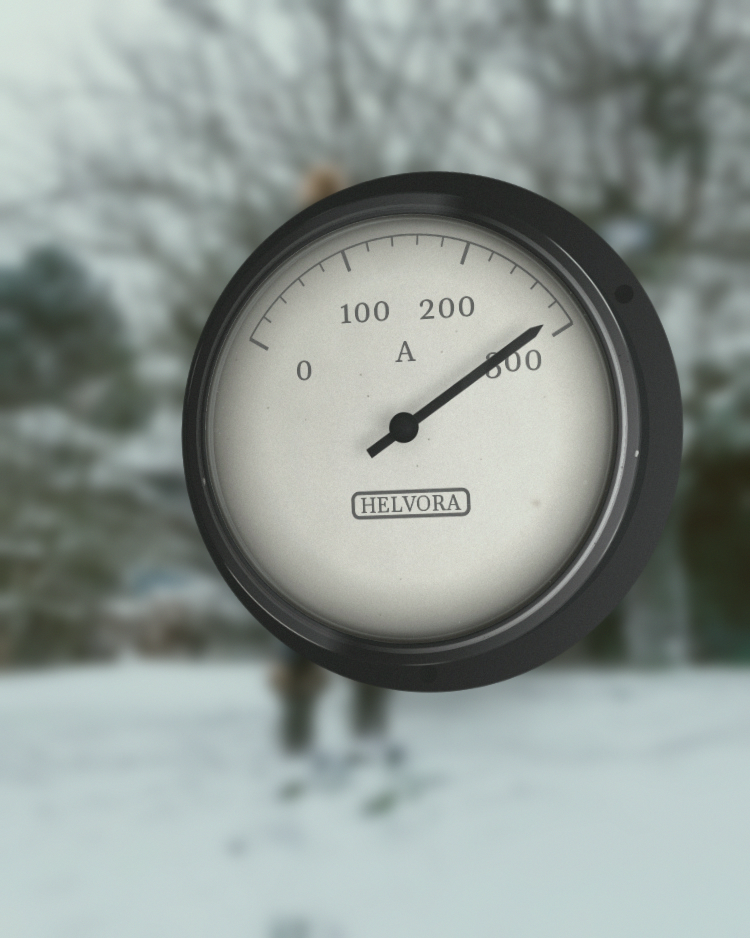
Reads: 290A
